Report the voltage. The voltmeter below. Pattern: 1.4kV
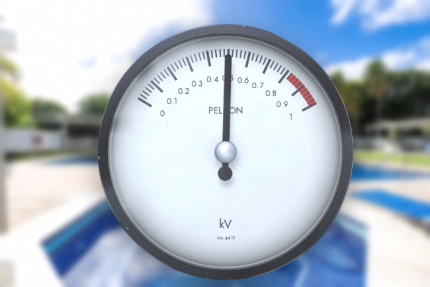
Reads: 0.5kV
